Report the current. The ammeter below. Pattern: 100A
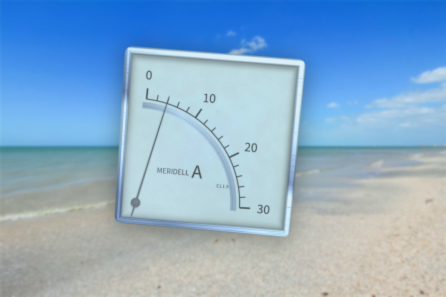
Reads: 4A
